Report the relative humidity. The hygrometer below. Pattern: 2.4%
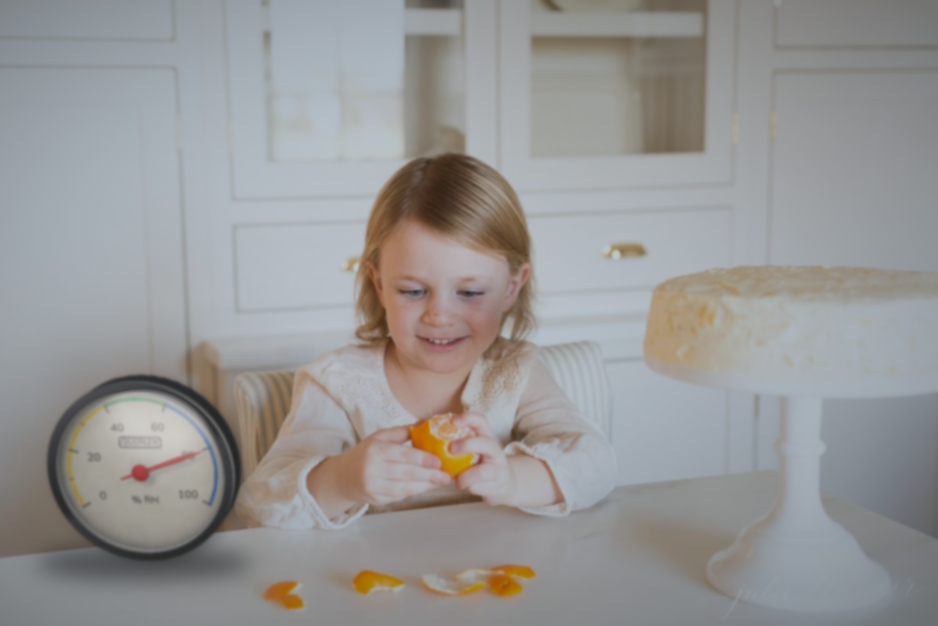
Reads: 80%
